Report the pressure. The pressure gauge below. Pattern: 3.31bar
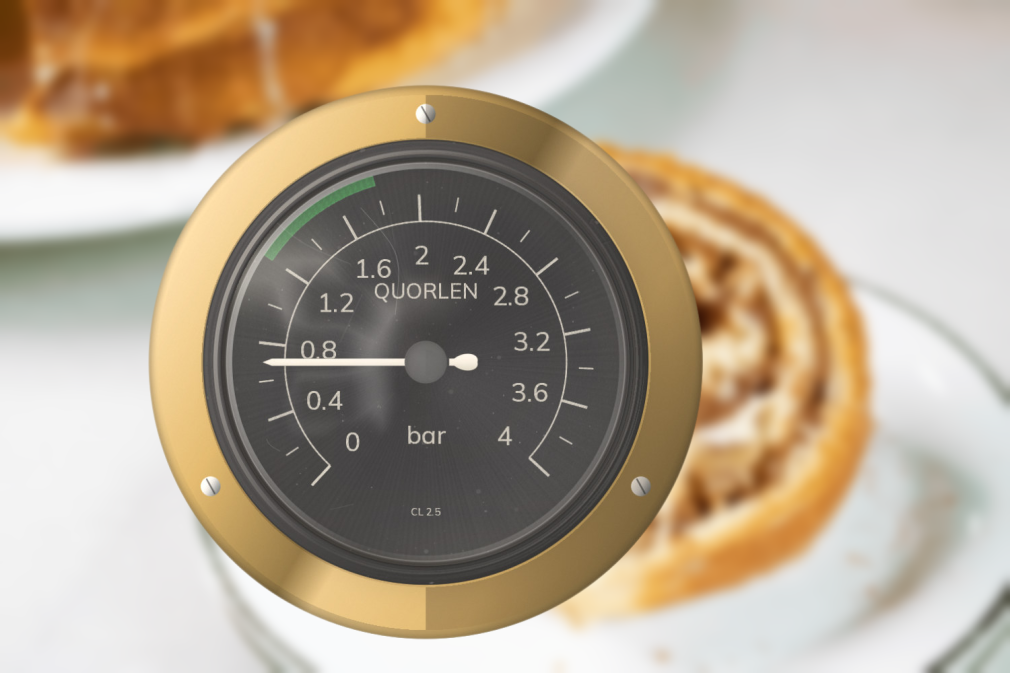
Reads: 0.7bar
